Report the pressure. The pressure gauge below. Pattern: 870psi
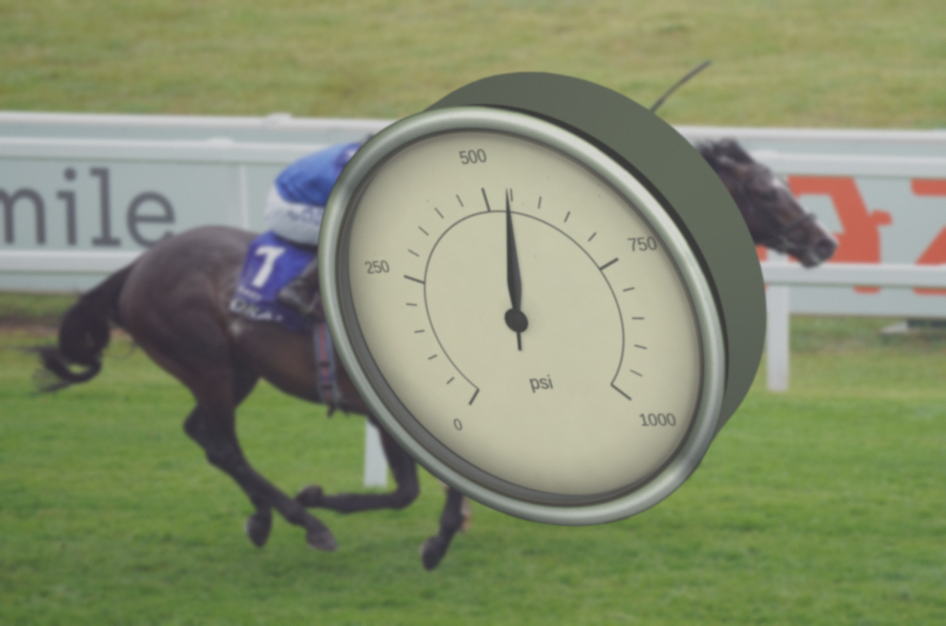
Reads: 550psi
